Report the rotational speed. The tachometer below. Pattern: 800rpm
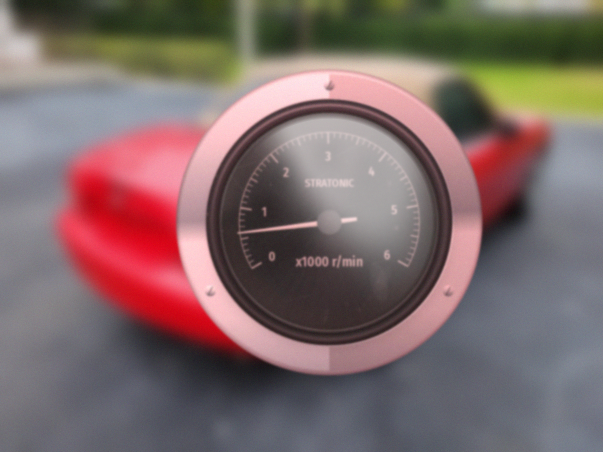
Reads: 600rpm
